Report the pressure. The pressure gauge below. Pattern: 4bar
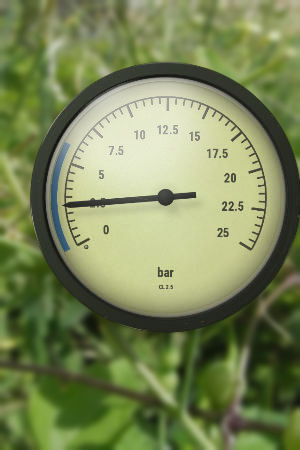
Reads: 2.5bar
